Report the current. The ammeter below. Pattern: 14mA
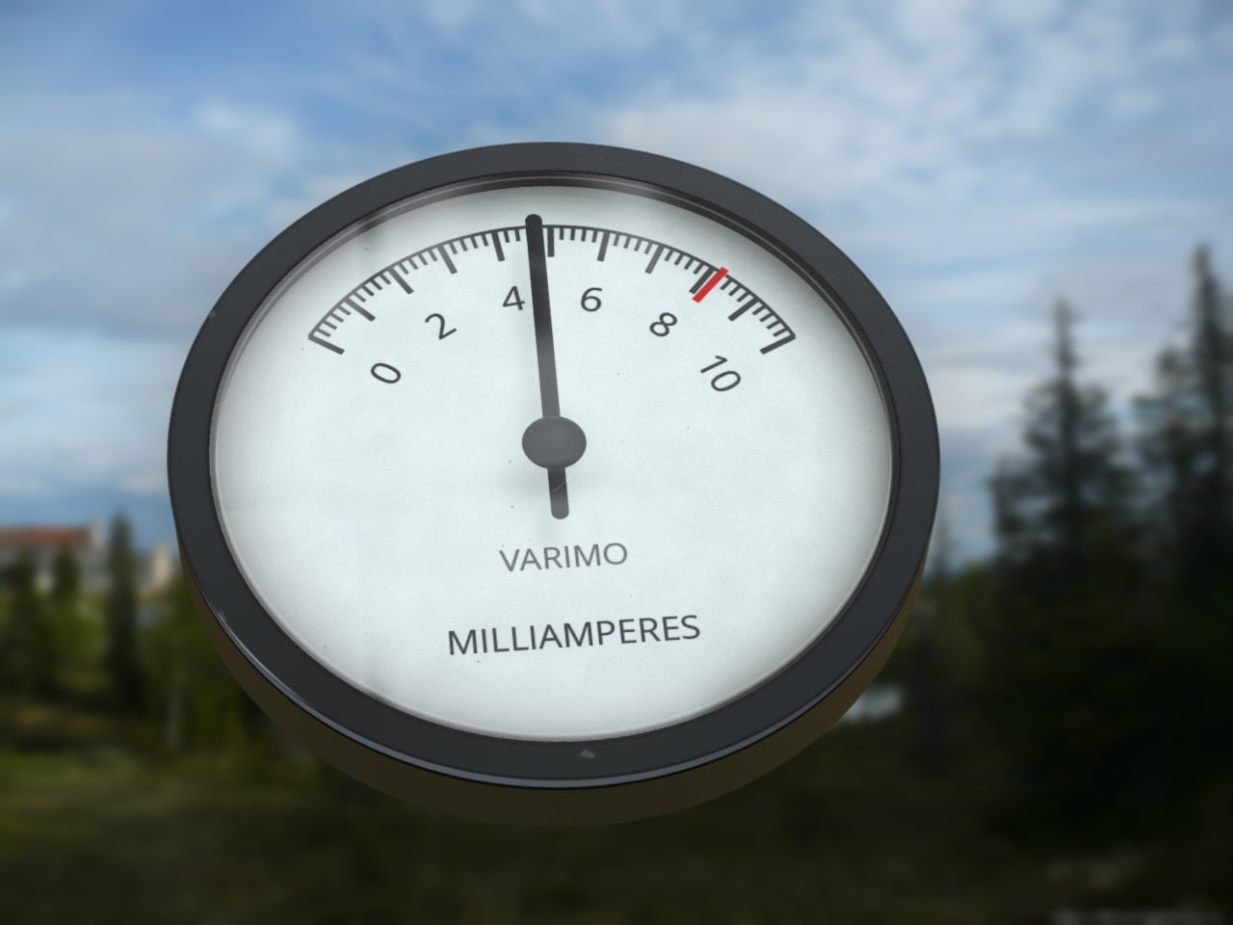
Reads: 4.7mA
